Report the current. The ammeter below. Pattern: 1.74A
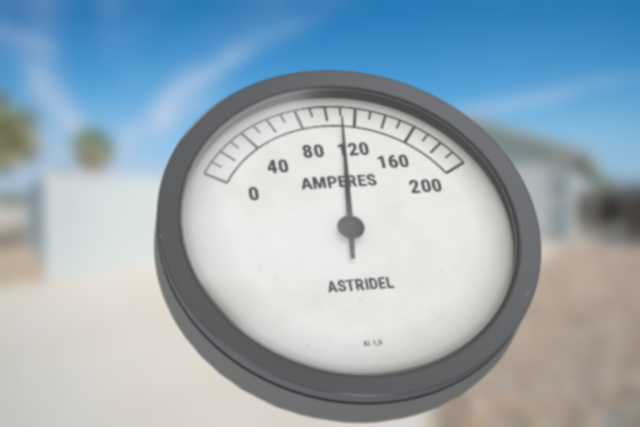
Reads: 110A
